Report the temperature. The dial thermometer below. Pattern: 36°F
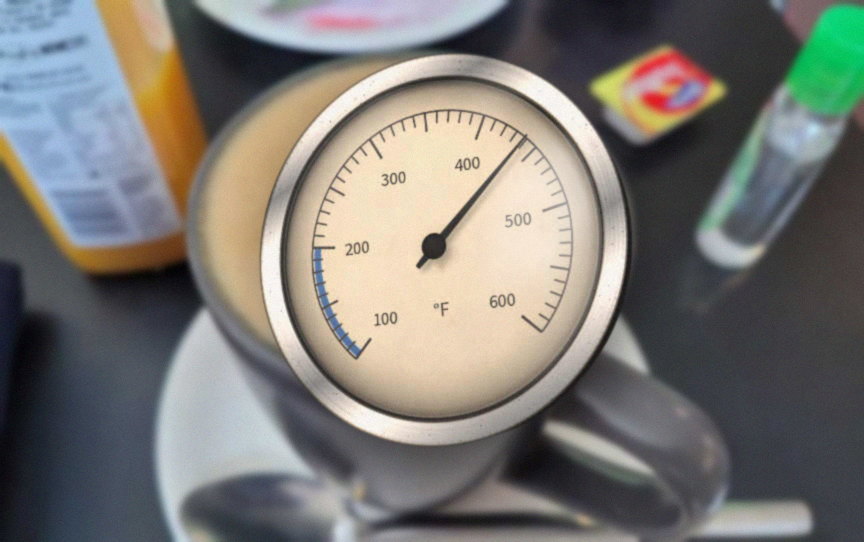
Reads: 440°F
